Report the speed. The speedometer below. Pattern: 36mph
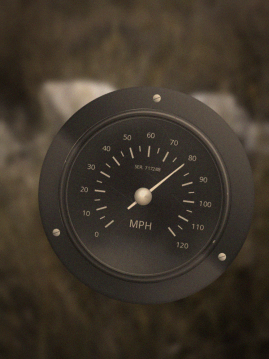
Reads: 80mph
